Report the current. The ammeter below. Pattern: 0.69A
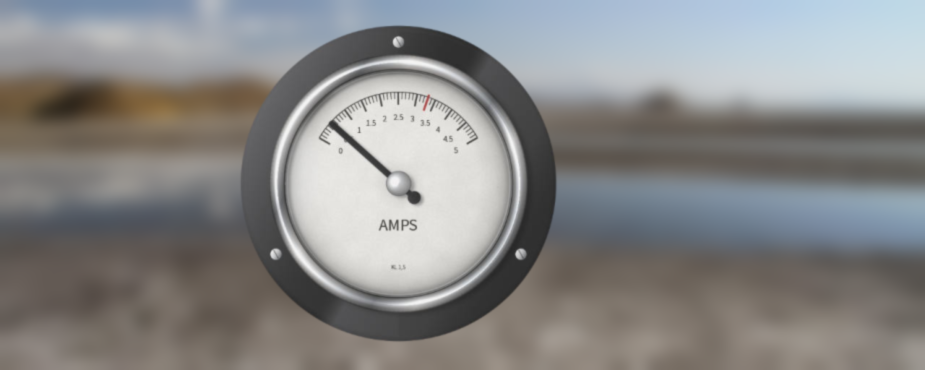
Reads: 0.5A
